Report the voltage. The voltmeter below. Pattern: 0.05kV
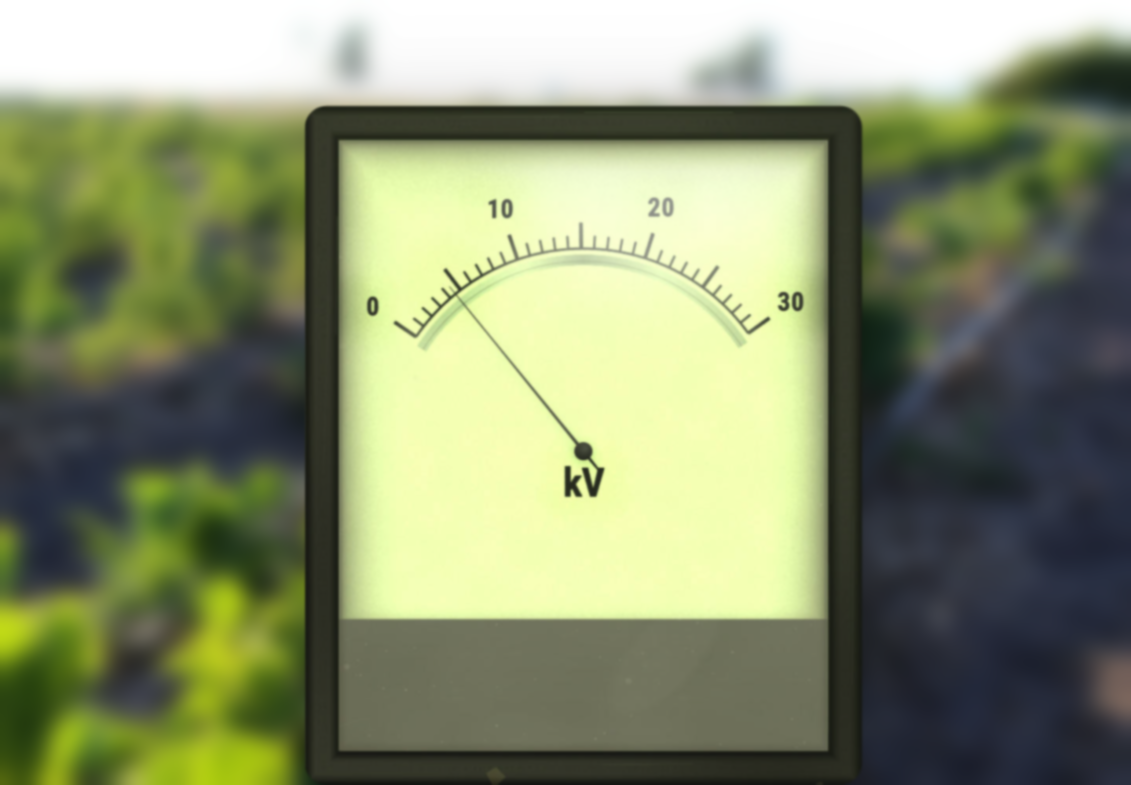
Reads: 4.5kV
